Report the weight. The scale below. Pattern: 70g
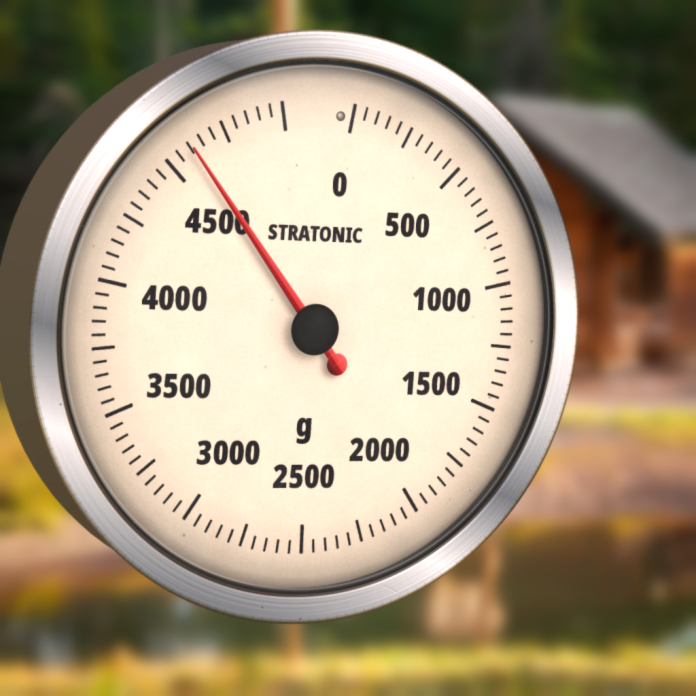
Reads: 4600g
